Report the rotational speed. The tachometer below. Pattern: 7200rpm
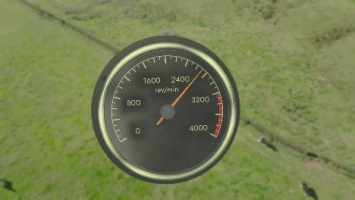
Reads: 2700rpm
